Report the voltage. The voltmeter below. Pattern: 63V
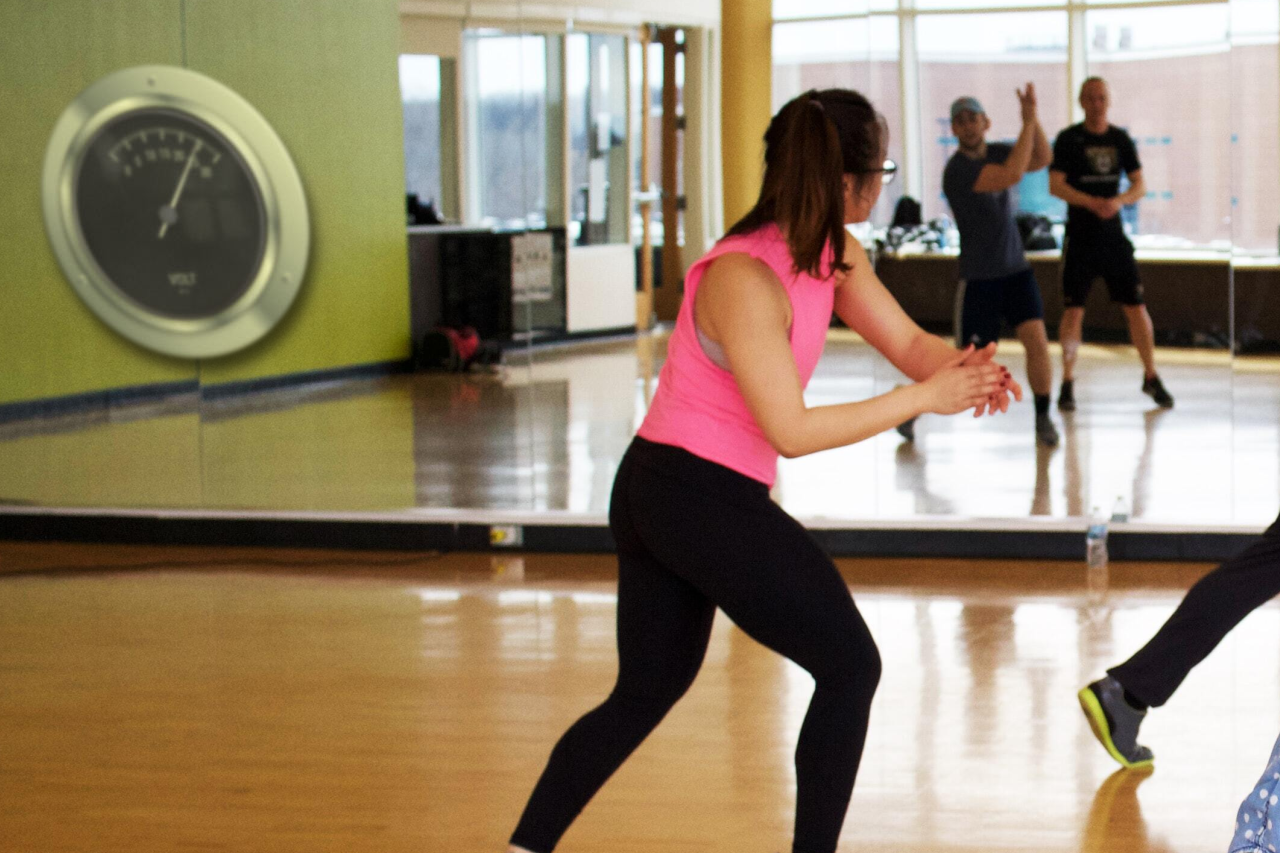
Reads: 25V
